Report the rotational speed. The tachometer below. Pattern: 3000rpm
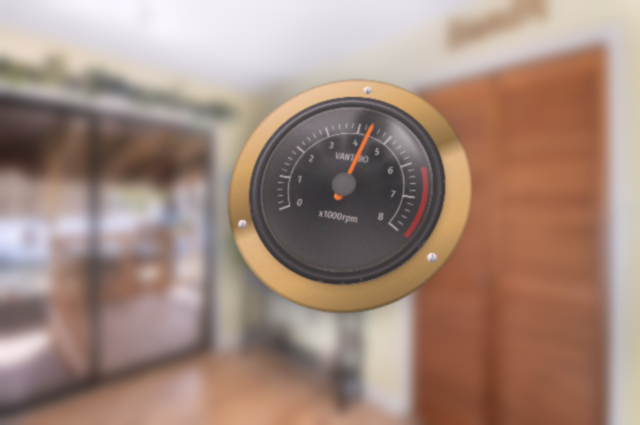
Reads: 4400rpm
